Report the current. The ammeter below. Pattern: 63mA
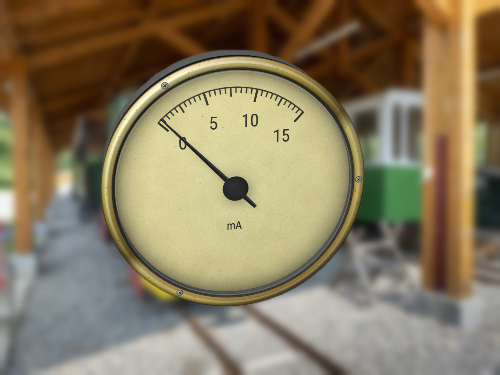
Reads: 0.5mA
